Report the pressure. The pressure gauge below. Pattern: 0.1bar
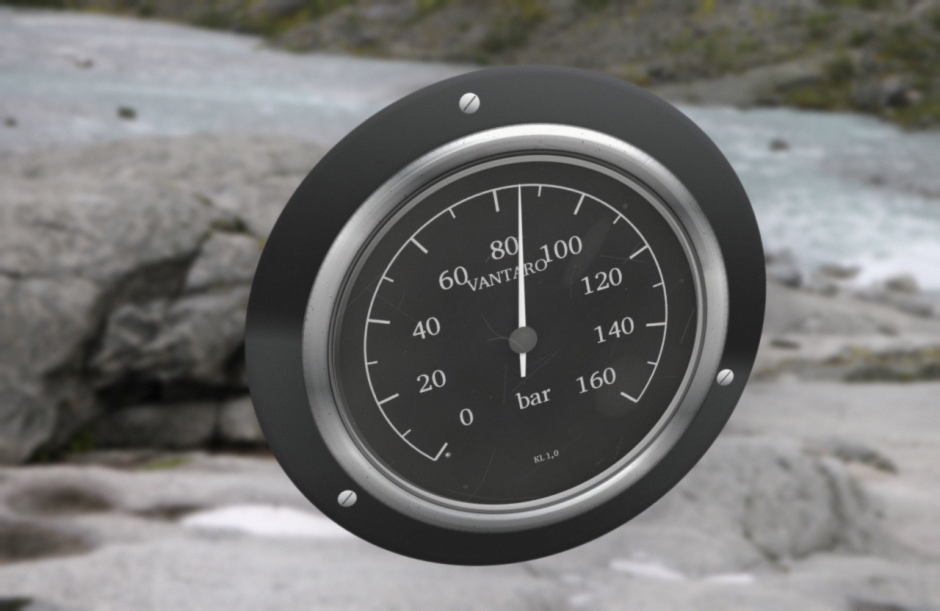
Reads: 85bar
